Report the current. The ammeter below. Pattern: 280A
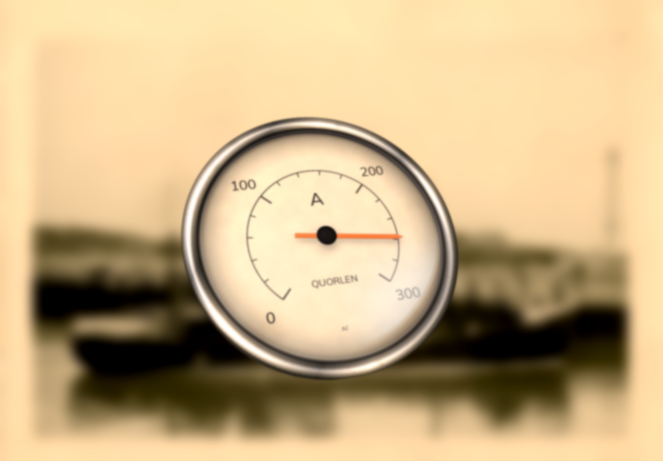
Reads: 260A
